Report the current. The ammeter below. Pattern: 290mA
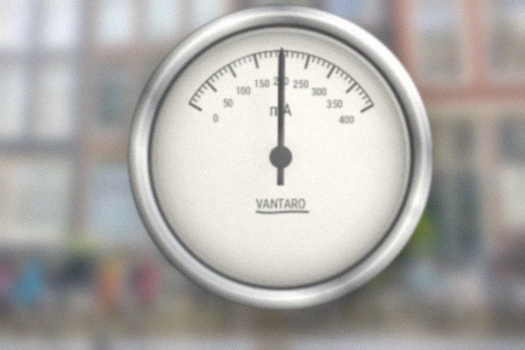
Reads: 200mA
